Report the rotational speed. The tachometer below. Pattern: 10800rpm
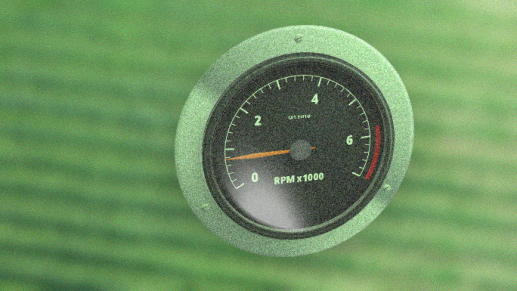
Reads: 800rpm
